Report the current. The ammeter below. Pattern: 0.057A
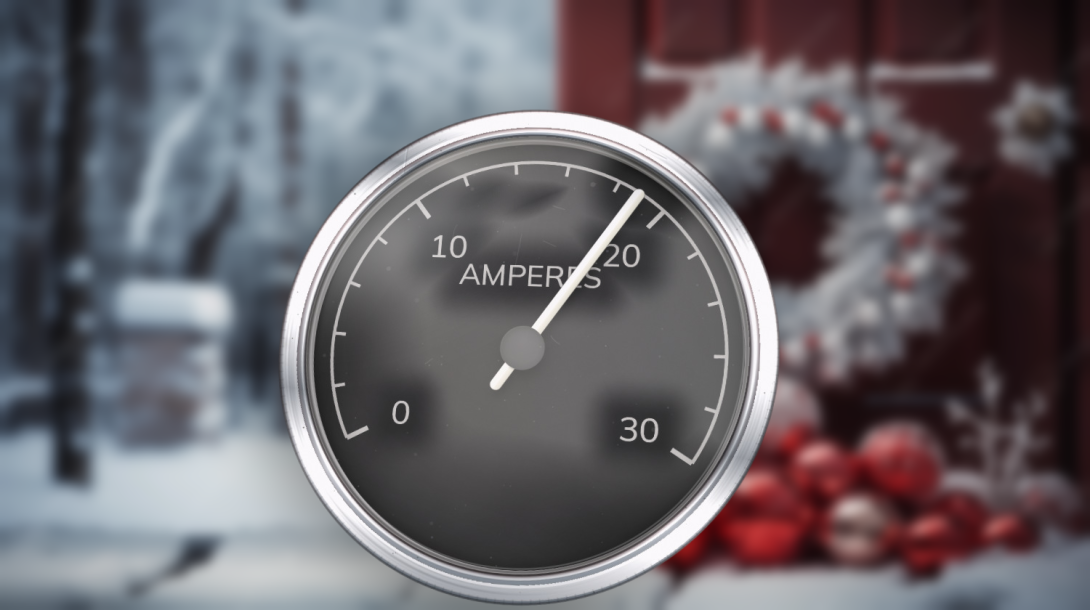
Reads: 19A
